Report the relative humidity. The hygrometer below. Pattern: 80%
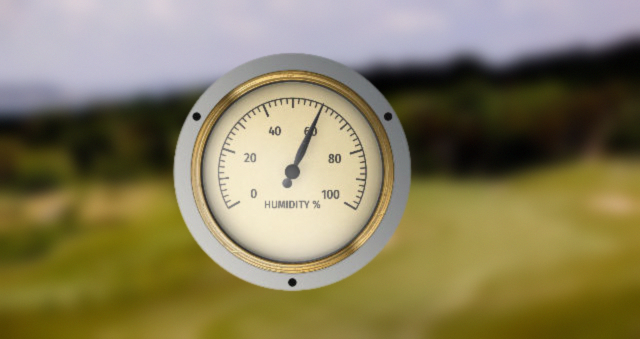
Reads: 60%
